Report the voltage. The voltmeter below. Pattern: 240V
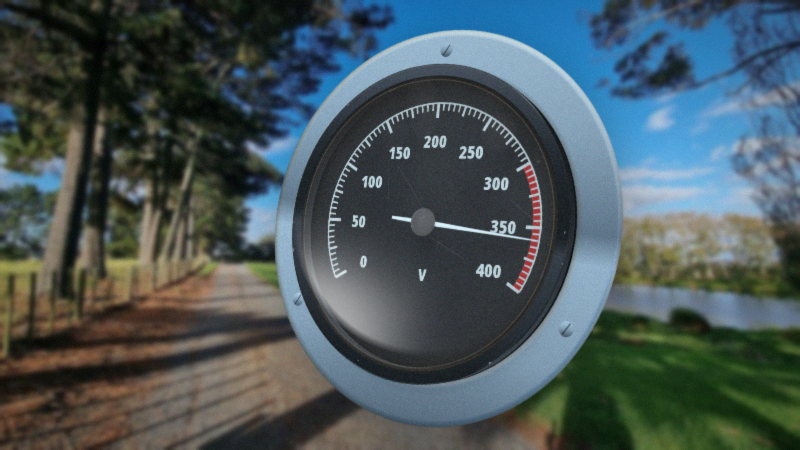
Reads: 360V
